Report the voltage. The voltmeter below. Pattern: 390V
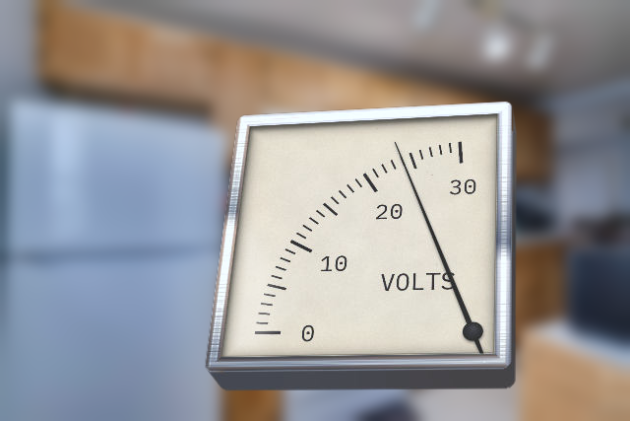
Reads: 24V
